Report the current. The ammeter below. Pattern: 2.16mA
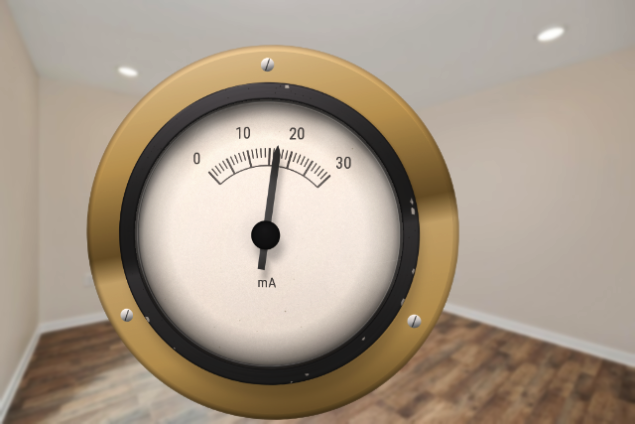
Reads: 17mA
